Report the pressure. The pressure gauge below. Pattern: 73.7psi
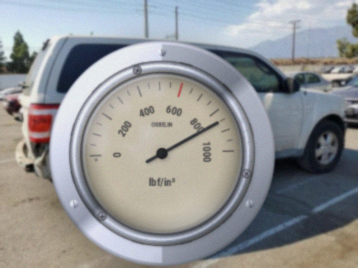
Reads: 850psi
